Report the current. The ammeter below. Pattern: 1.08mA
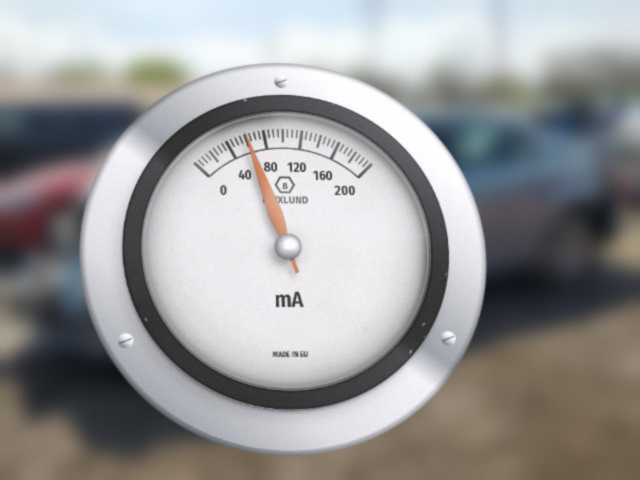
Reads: 60mA
